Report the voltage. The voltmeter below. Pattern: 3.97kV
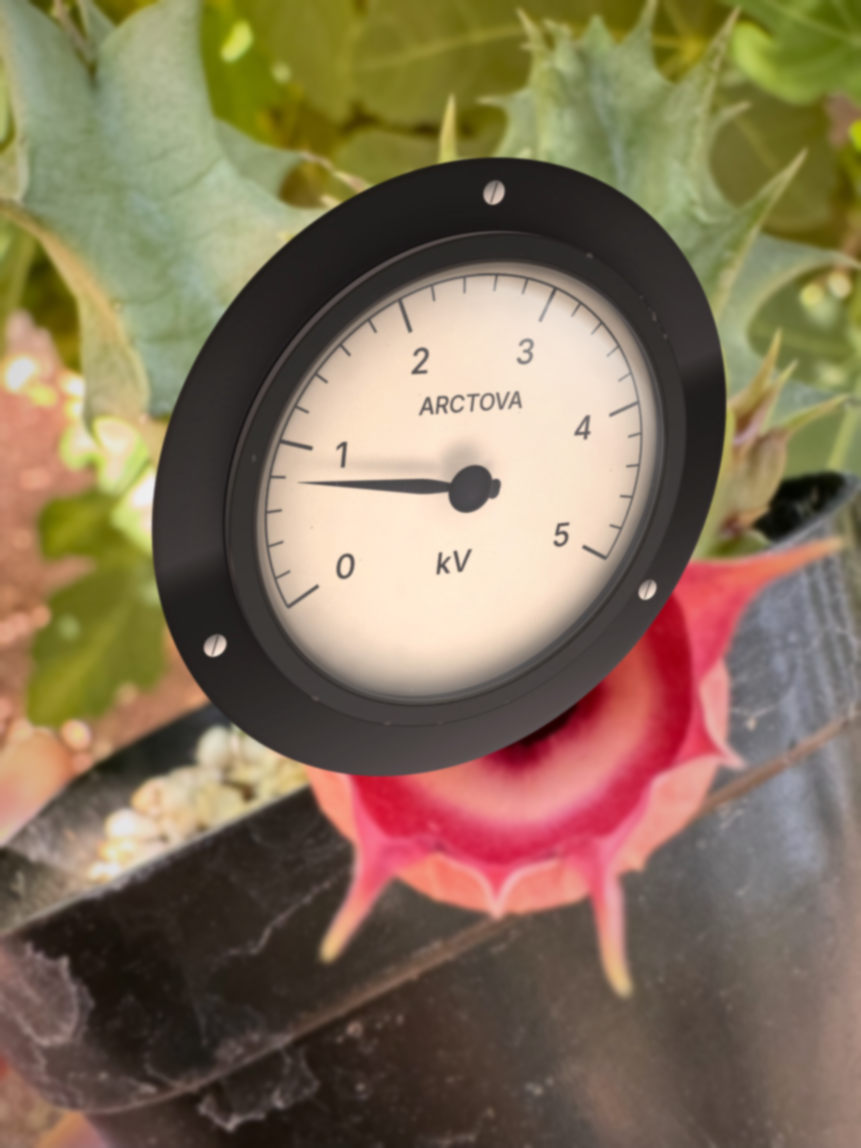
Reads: 0.8kV
